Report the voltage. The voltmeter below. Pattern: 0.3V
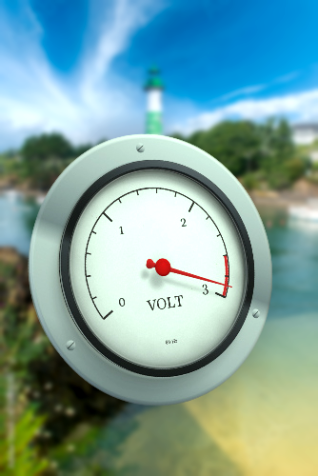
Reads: 2.9V
